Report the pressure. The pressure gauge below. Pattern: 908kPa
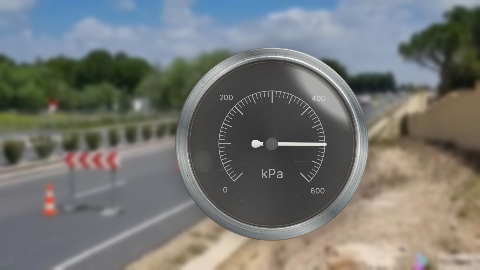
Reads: 500kPa
